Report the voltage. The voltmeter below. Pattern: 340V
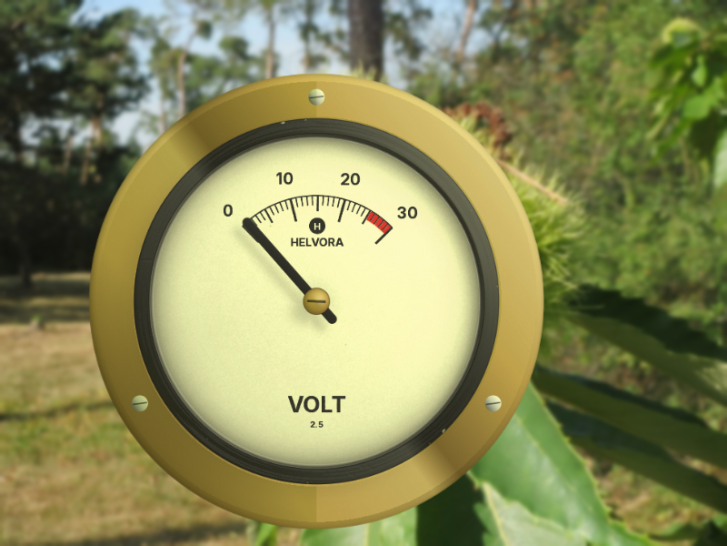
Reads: 1V
